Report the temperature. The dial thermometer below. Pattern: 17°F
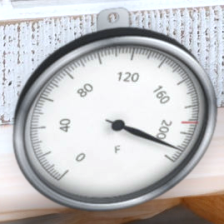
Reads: 210°F
